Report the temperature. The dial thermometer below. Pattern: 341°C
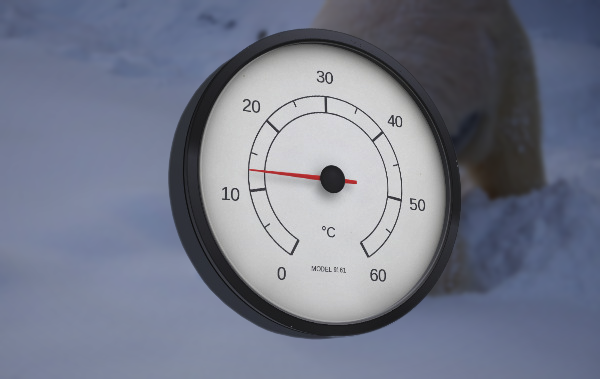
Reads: 12.5°C
